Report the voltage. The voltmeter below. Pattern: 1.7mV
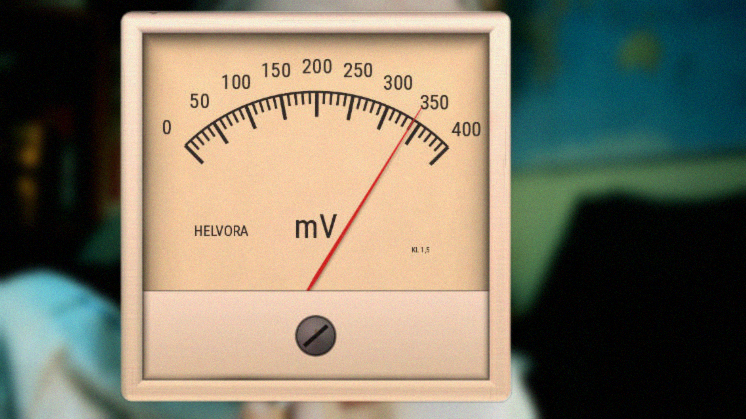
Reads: 340mV
